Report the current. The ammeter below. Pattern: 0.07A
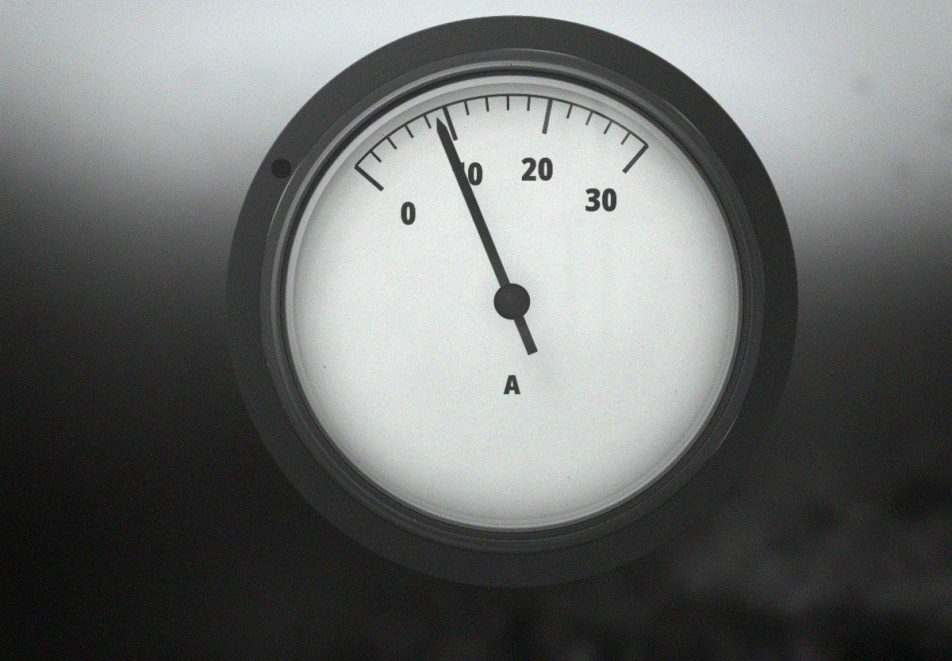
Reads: 9A
